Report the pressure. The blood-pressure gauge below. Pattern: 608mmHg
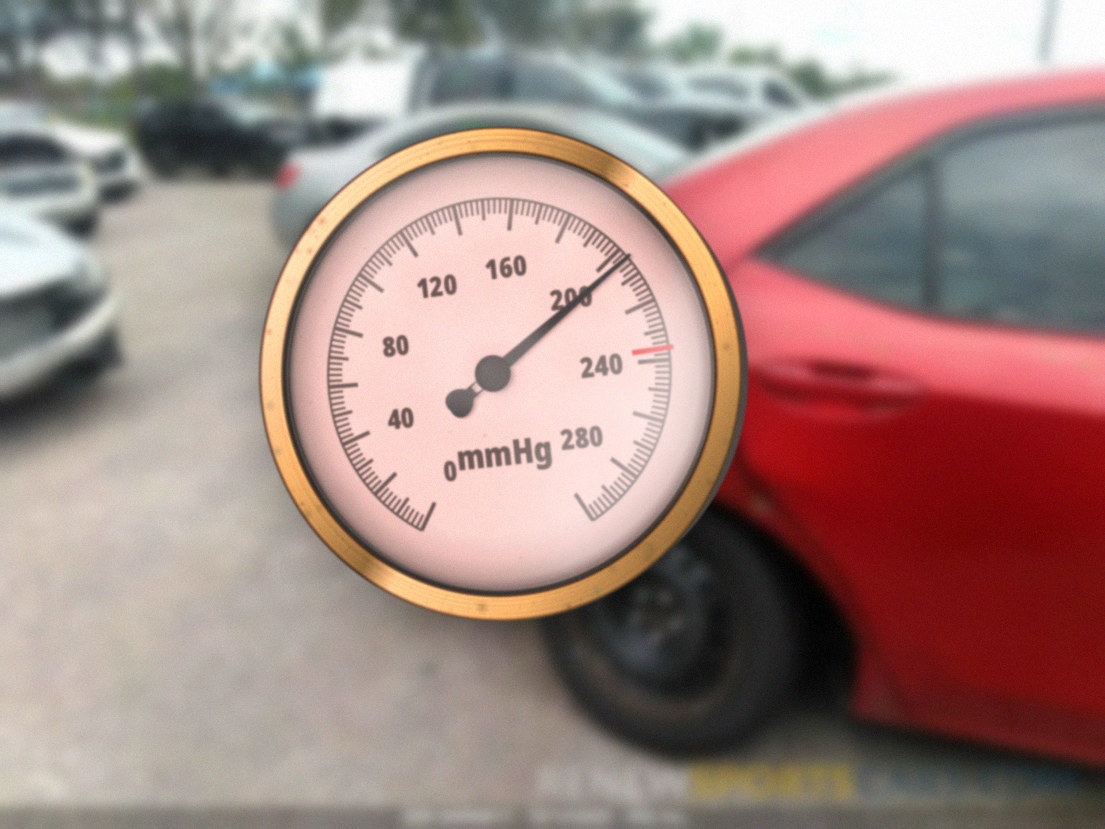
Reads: 204mmHg
